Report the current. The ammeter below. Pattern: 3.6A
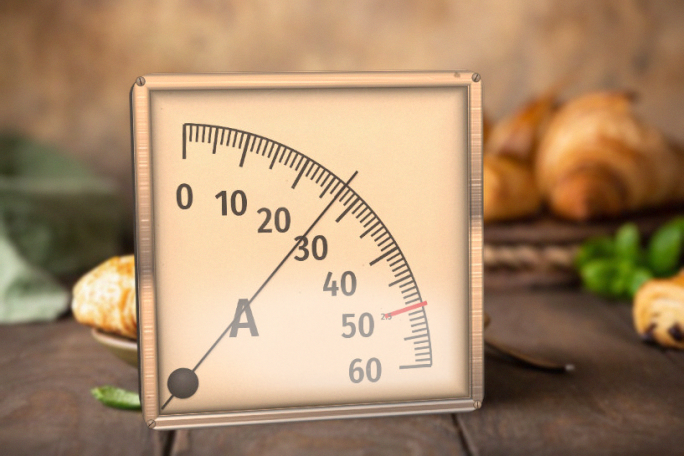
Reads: 27A
